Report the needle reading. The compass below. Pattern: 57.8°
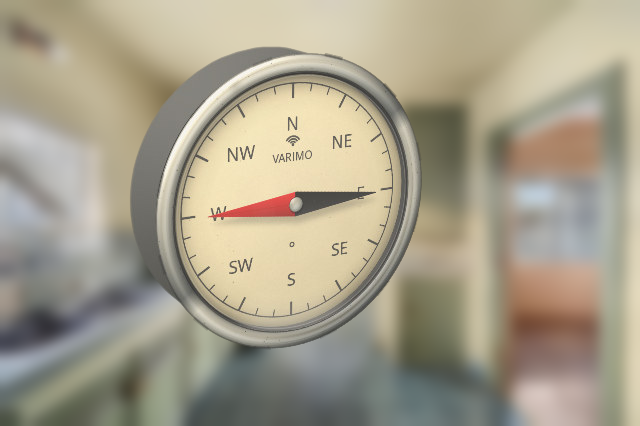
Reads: 270°
